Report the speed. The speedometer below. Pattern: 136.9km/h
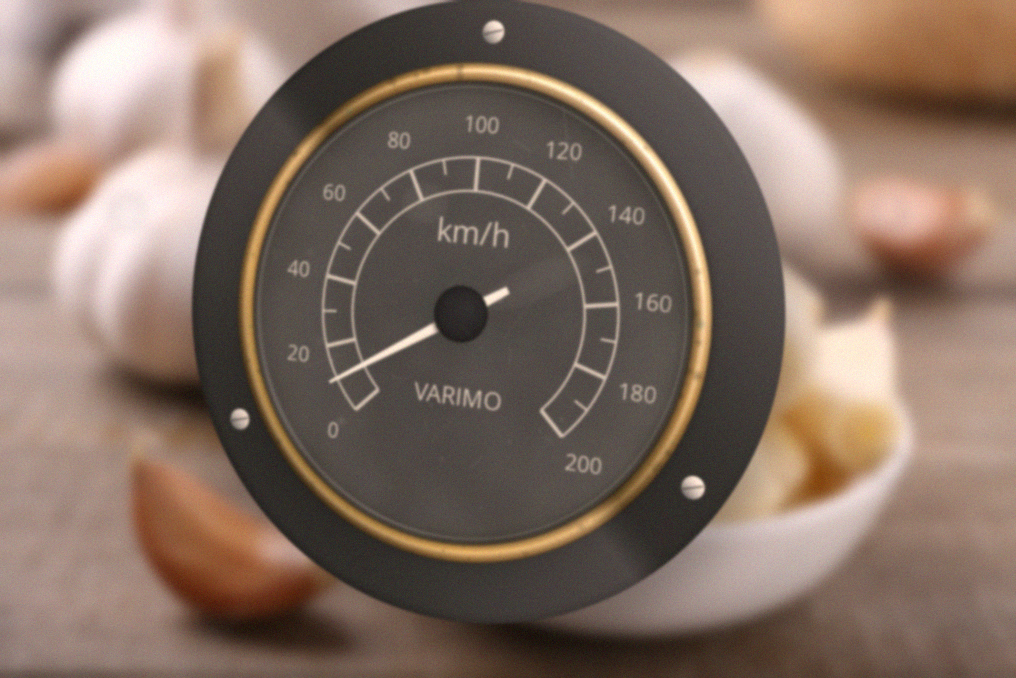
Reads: 10km/h
